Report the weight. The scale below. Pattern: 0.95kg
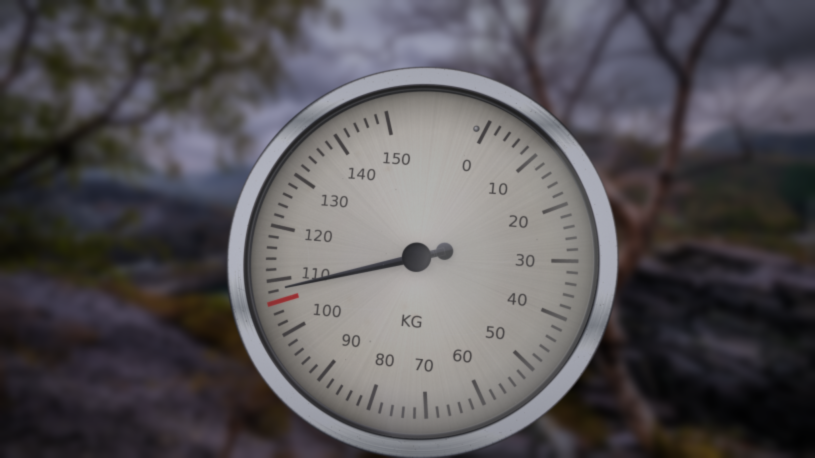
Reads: 108kg
